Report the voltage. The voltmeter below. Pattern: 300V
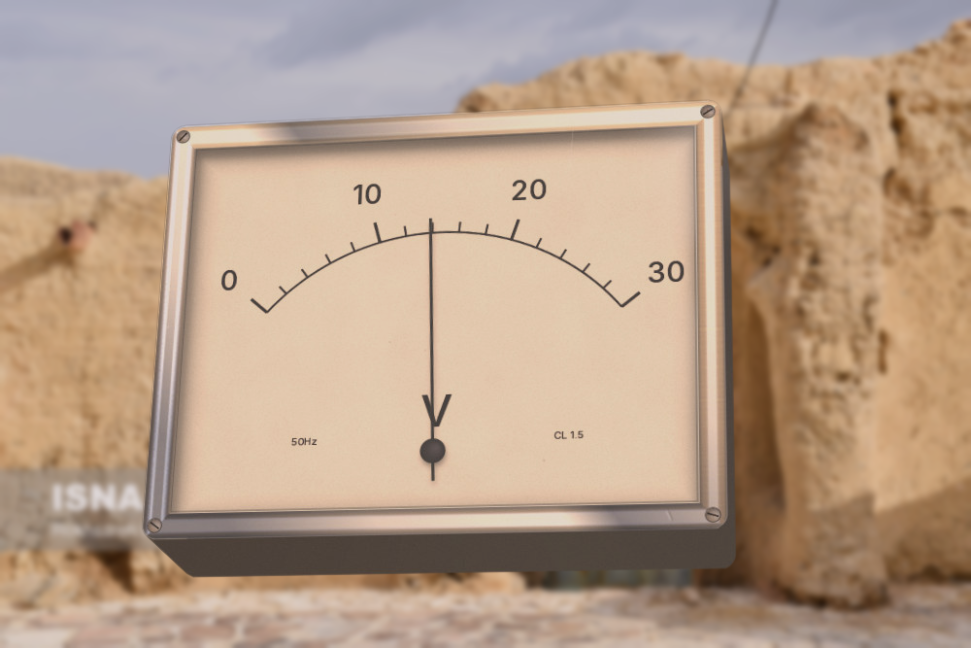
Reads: 14V
